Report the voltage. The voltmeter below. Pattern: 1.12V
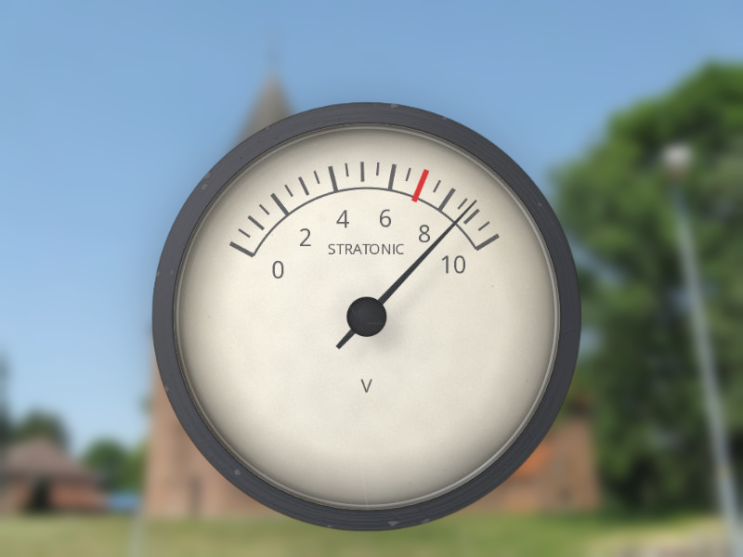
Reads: 8.75V
